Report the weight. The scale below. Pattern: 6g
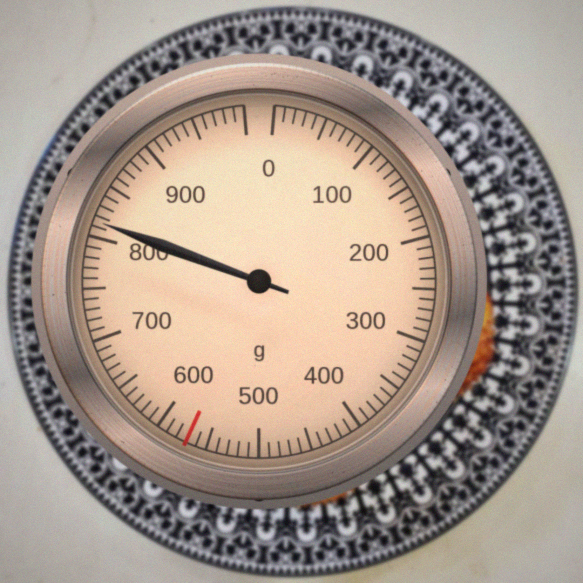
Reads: 815g
